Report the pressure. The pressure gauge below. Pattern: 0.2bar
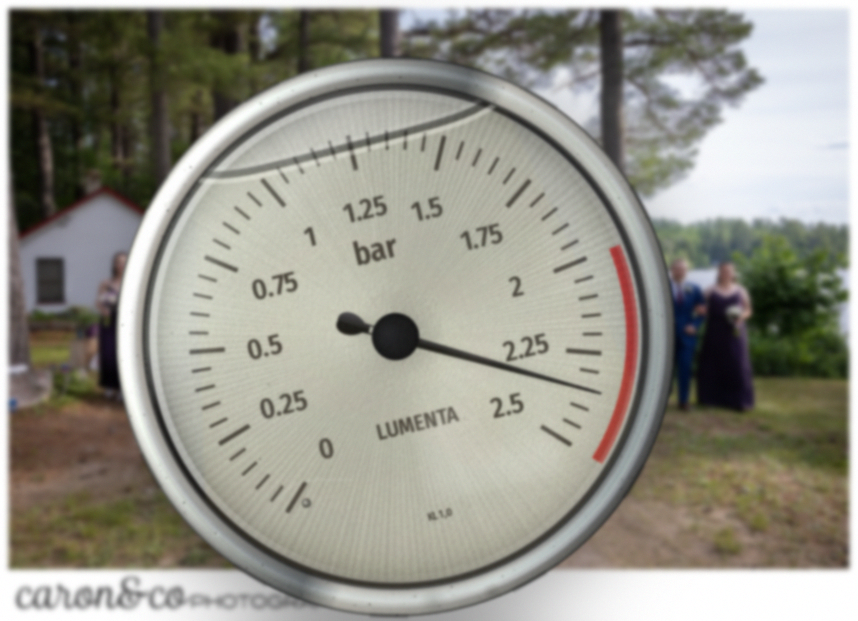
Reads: 2.35bar
